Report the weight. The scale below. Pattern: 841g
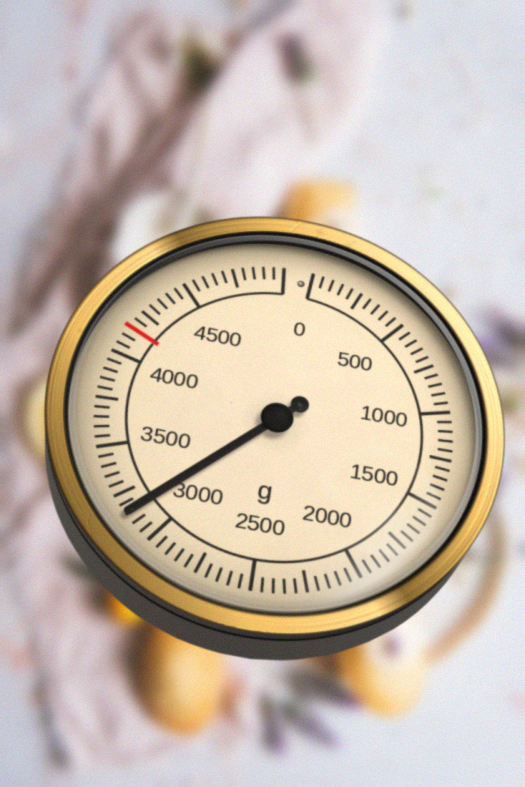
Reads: 3150g
